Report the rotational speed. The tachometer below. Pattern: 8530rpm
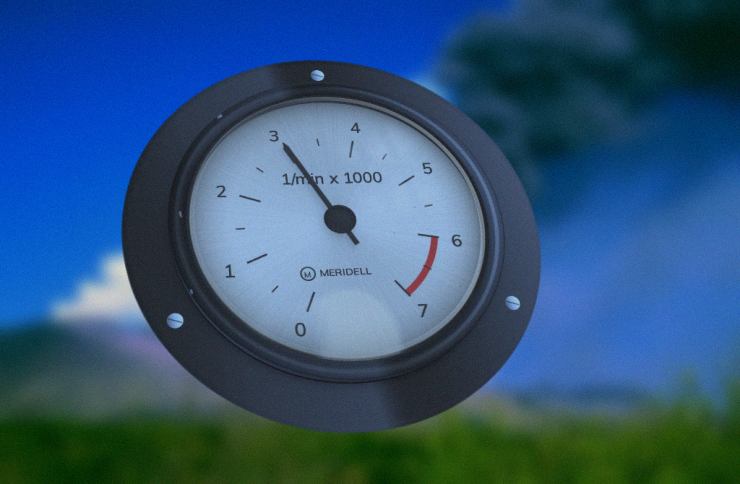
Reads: 3000rpm
